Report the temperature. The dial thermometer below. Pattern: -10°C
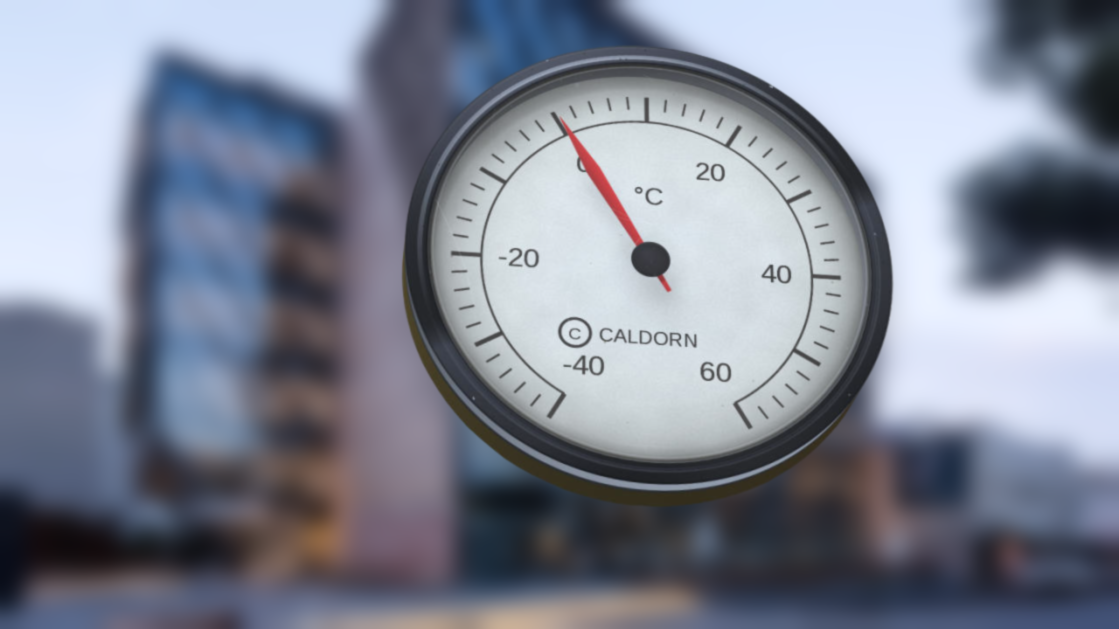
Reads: 0°C
